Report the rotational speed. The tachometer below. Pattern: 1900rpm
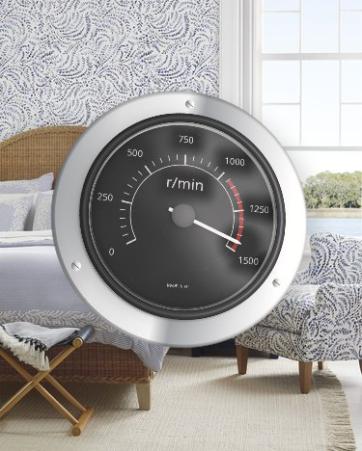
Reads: 1450rpm
